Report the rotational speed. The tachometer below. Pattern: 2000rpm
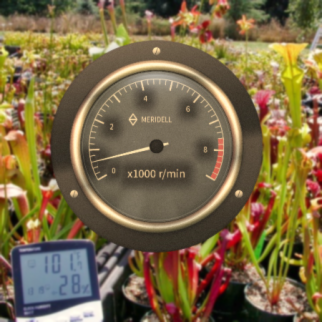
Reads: 600rpm
